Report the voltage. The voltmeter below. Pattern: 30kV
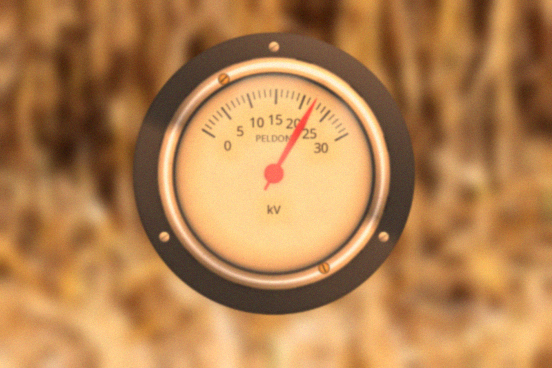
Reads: 22kV
